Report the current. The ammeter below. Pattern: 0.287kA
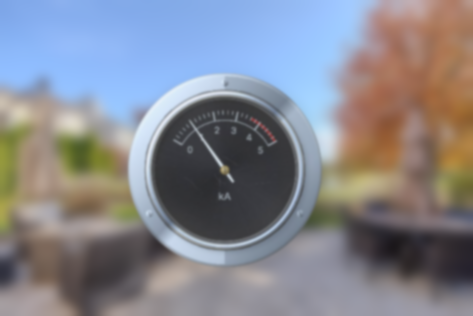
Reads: 1kA
